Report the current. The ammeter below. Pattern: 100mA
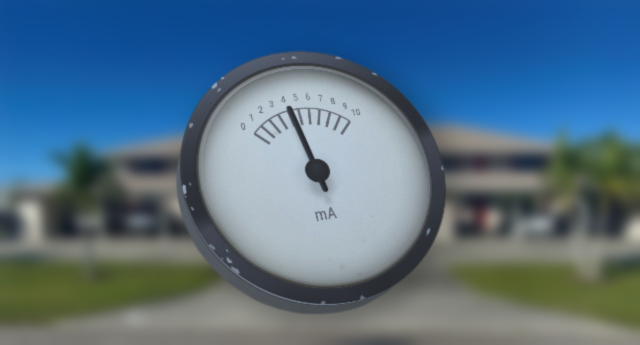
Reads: 4mA
